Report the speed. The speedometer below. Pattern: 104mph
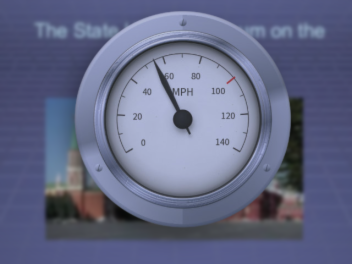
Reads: 55mph
